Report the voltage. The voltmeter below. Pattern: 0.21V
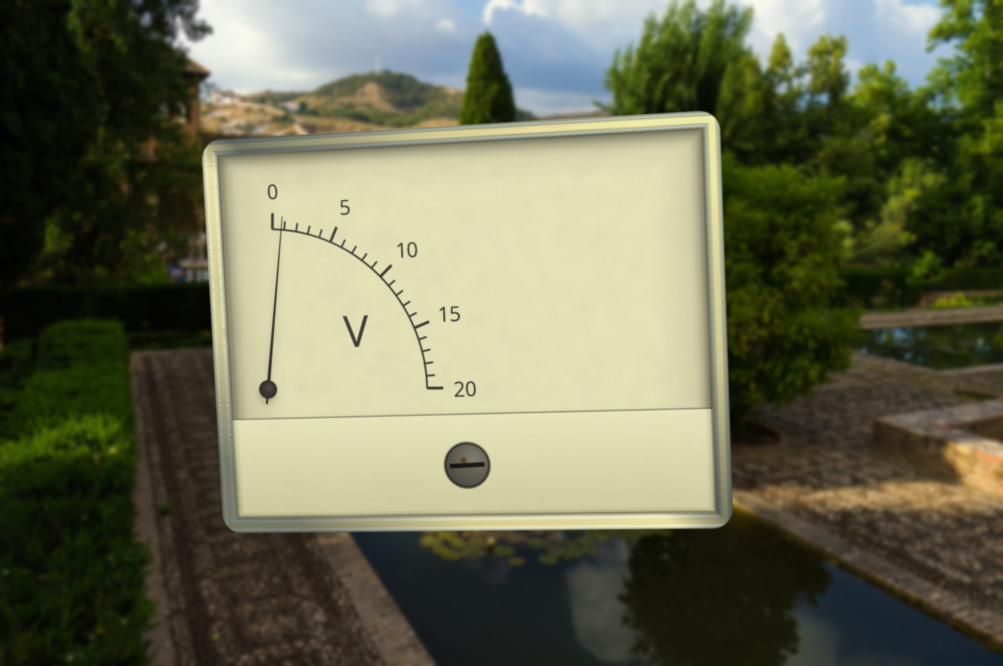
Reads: 1V
